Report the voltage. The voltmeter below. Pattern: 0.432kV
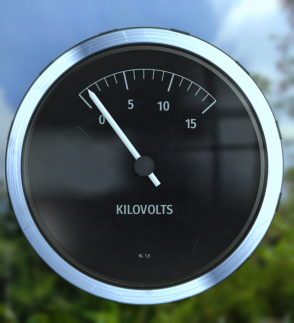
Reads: 1kV
